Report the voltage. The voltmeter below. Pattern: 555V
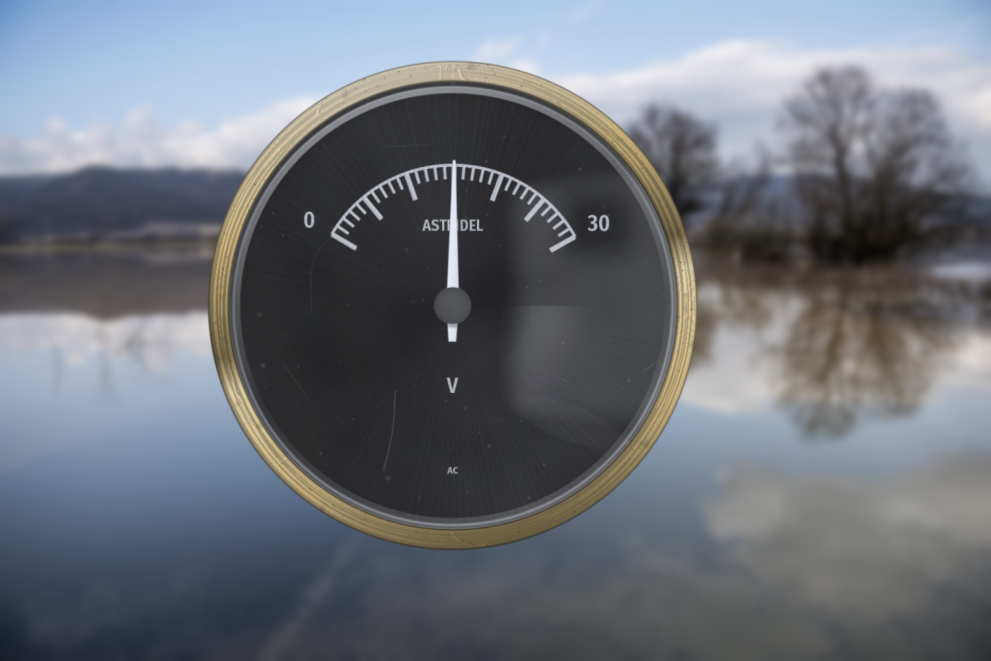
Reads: 15V
